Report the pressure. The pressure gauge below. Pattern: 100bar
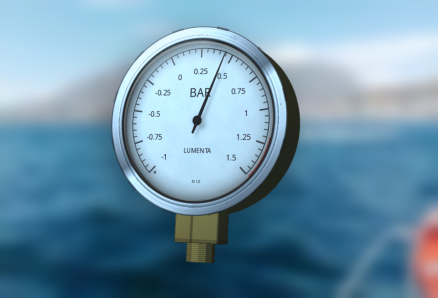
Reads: 0.45bar
